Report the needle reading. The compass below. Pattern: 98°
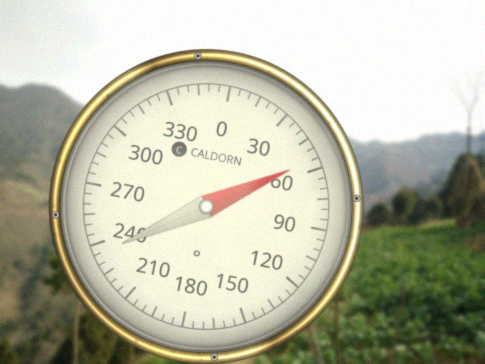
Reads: 55°
